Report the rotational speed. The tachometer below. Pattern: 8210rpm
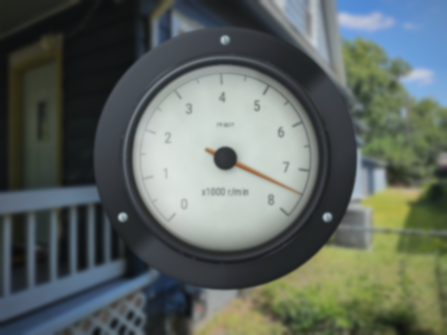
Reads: 7500rpm
